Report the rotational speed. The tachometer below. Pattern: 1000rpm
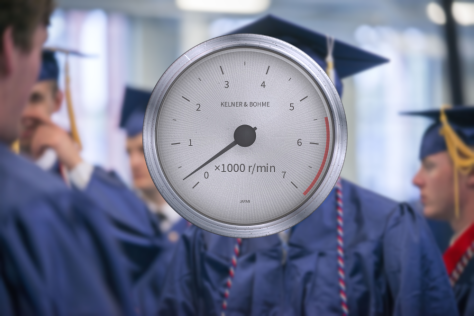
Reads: 250rpm
